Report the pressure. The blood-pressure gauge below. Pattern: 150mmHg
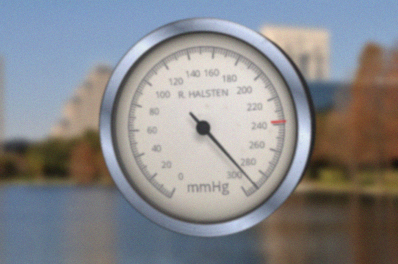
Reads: 290mmHg
